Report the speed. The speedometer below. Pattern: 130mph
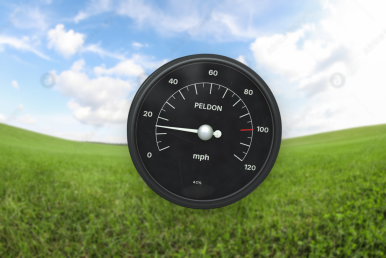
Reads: 15mph
